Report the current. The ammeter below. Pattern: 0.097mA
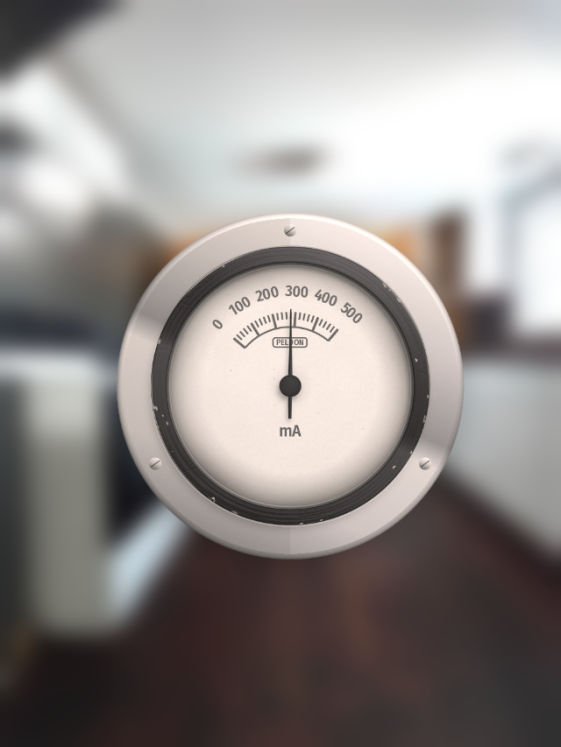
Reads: 280mA
